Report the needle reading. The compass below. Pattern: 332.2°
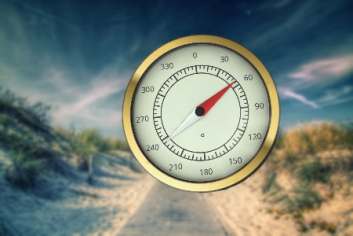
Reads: 55°
